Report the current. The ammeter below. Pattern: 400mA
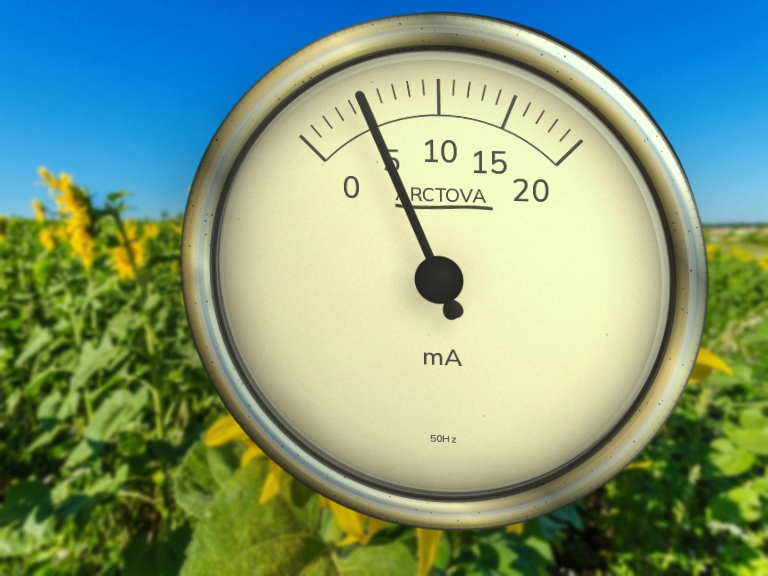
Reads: 5mA
